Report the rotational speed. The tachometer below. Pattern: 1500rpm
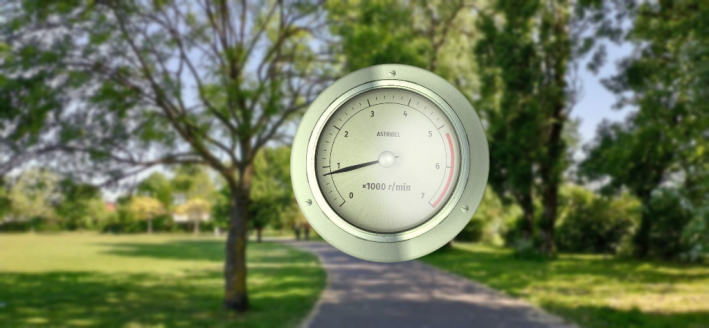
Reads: 800rpm
